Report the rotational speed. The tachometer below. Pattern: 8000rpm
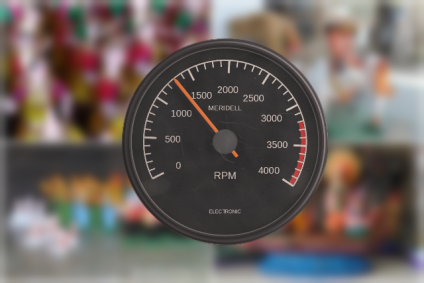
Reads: 1300rpm
